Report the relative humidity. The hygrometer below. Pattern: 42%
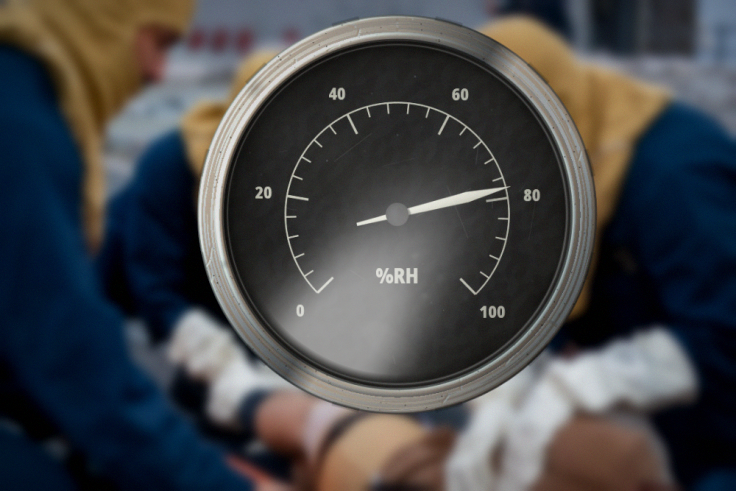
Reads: 78%
